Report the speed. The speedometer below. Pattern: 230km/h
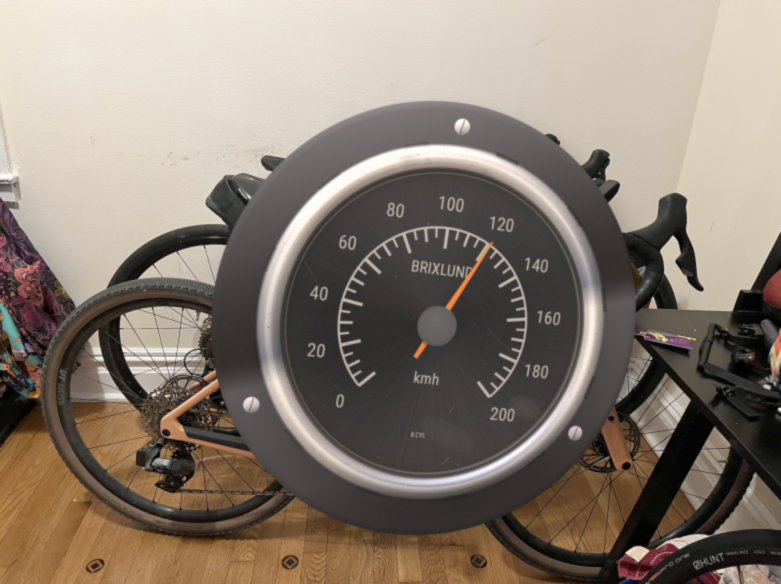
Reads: 120km/h
